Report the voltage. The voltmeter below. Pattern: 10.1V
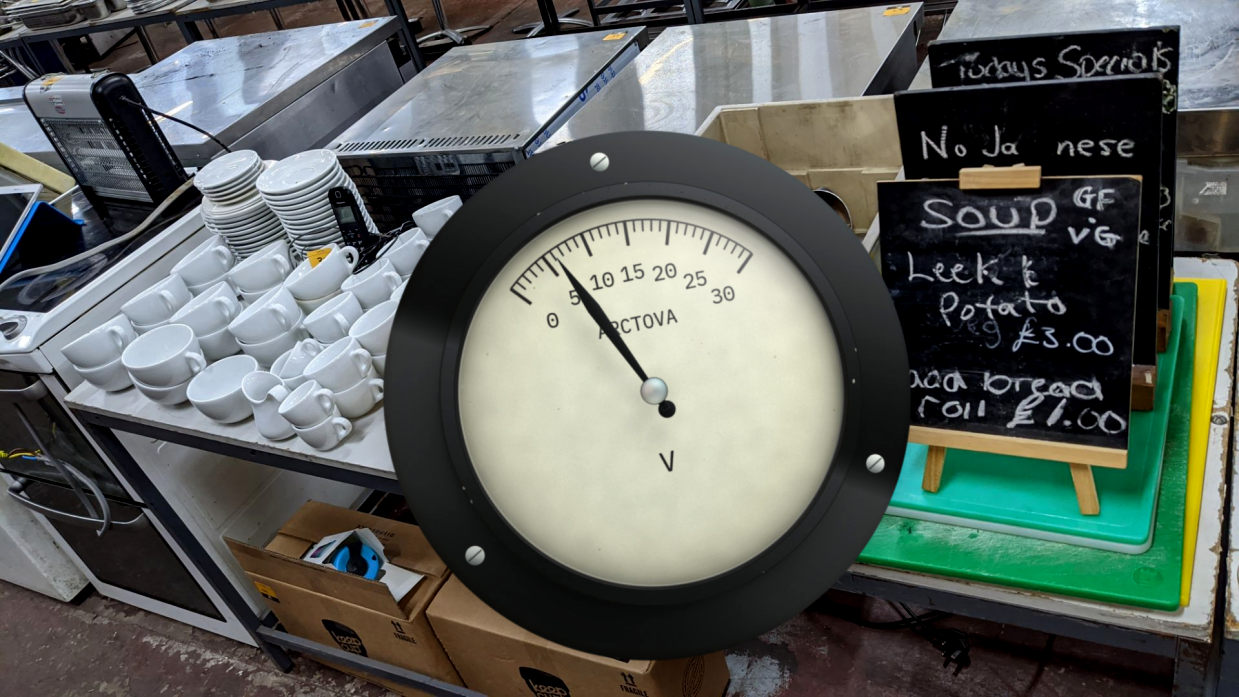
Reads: 6V
